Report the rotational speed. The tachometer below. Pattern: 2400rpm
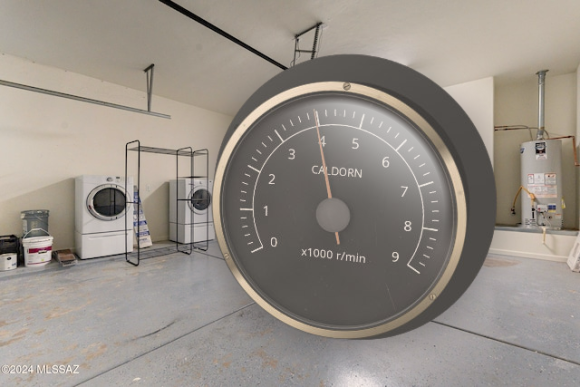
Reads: 4000rpm
